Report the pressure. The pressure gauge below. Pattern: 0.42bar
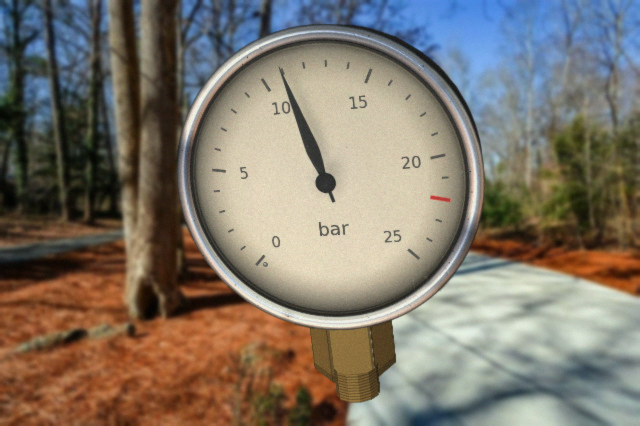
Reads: 11bar
